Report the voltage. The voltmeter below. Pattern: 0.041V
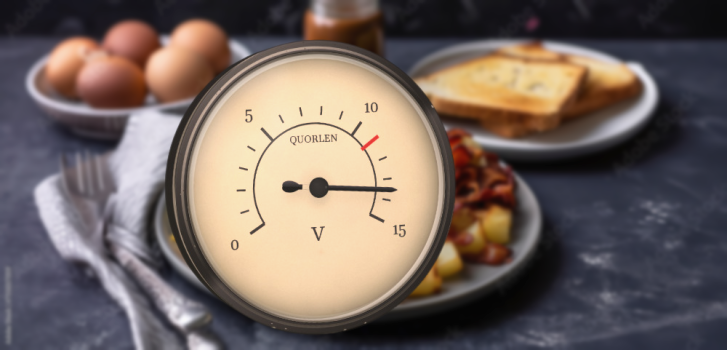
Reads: 13.5V
